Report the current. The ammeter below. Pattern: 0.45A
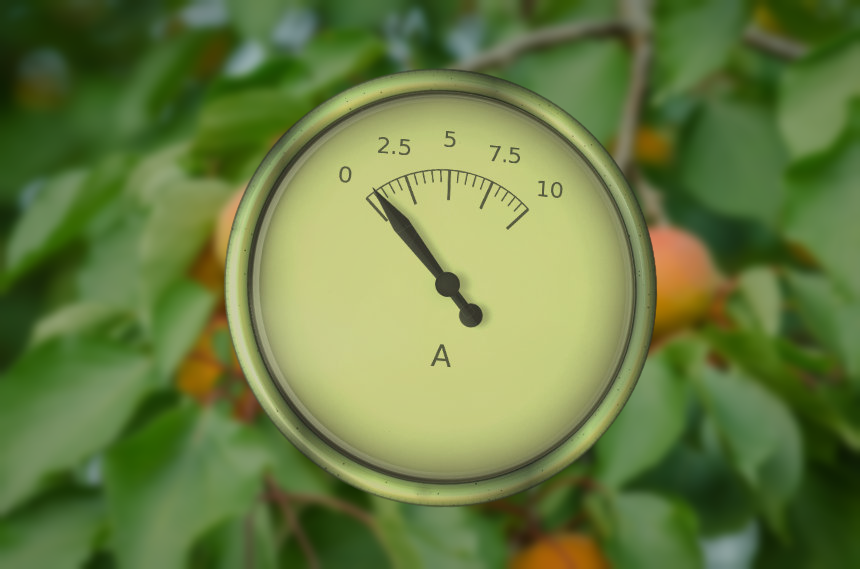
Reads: 0.5A
